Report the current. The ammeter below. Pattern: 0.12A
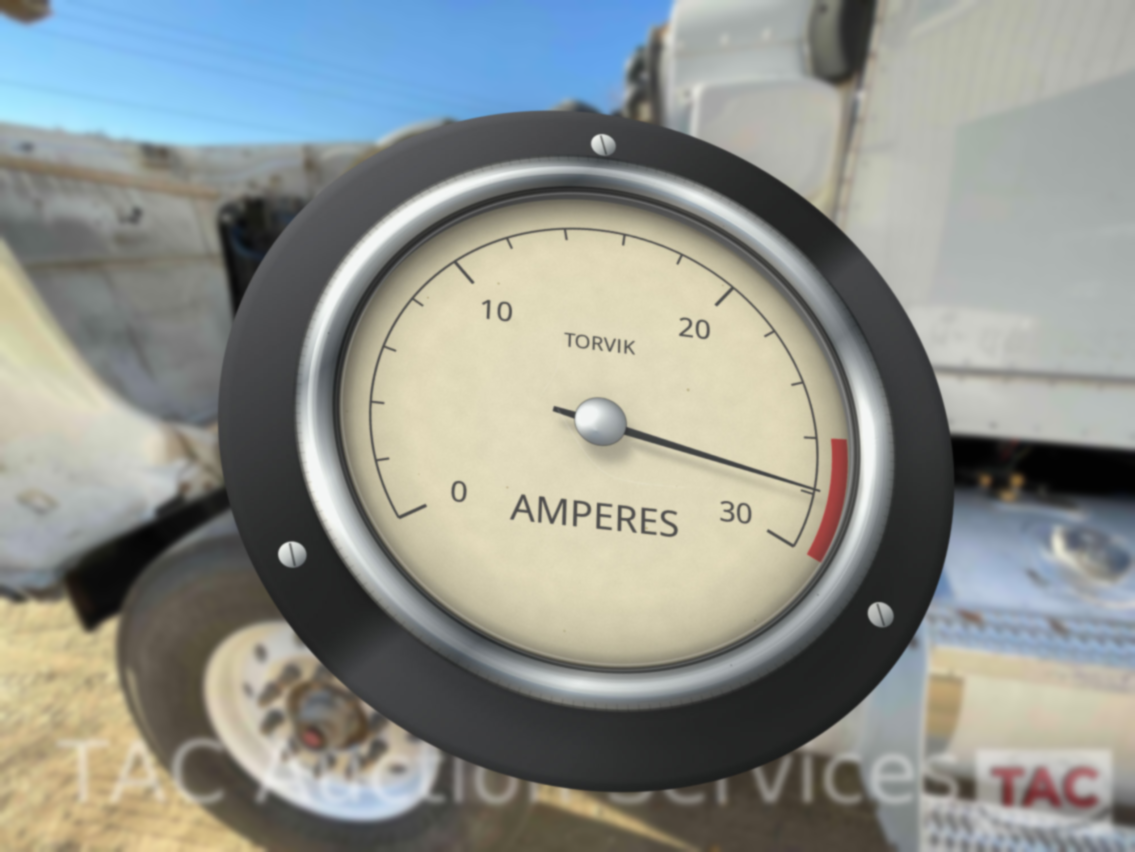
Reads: 28A
